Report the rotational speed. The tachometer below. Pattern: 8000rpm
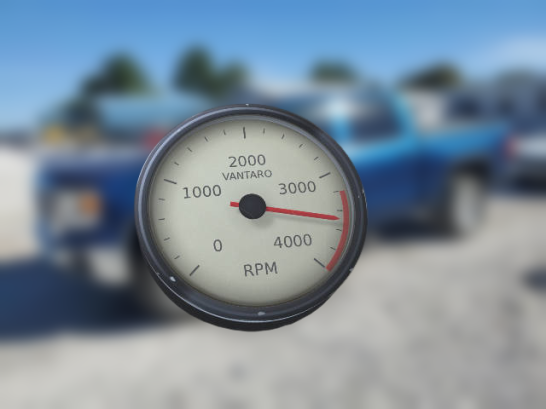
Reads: 3500rpm
